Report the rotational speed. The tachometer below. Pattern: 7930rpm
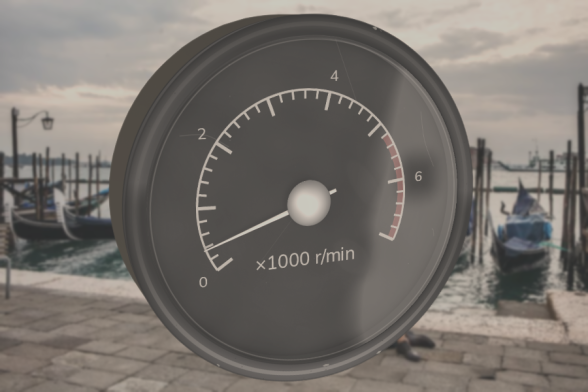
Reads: 400rpm
